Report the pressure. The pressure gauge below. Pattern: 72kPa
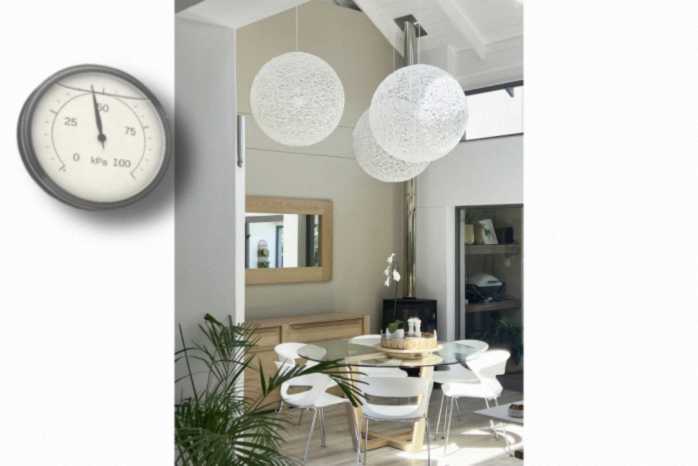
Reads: 45kPa
